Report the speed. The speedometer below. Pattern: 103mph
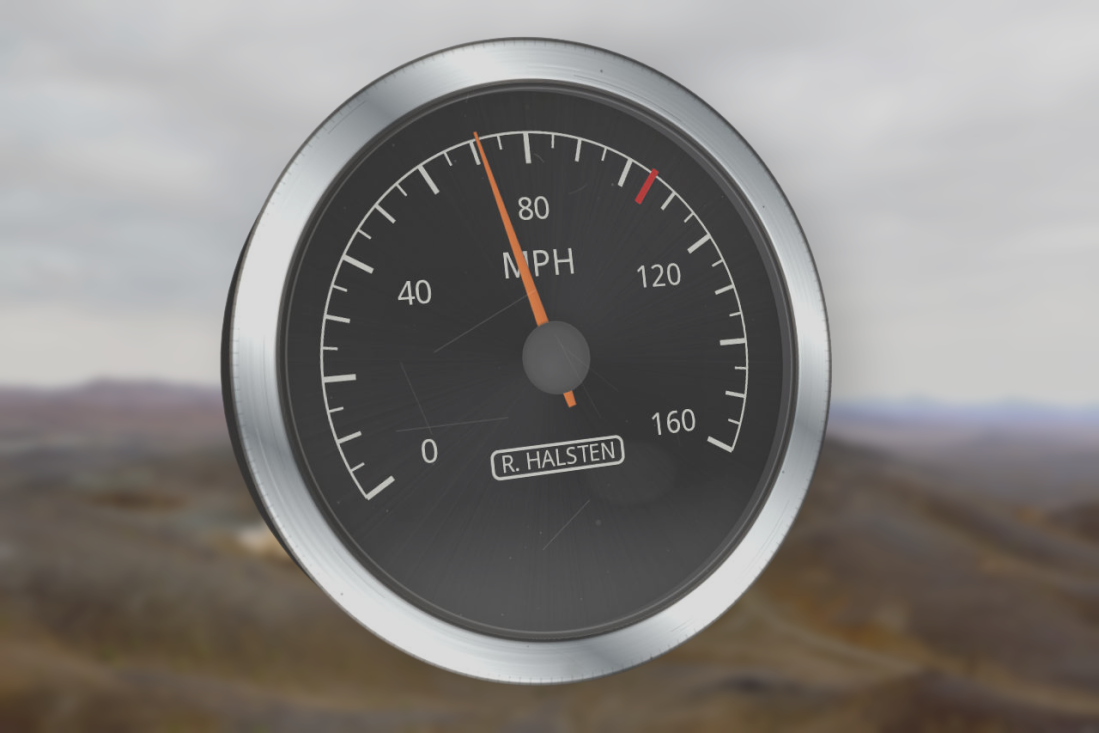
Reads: 70mph
